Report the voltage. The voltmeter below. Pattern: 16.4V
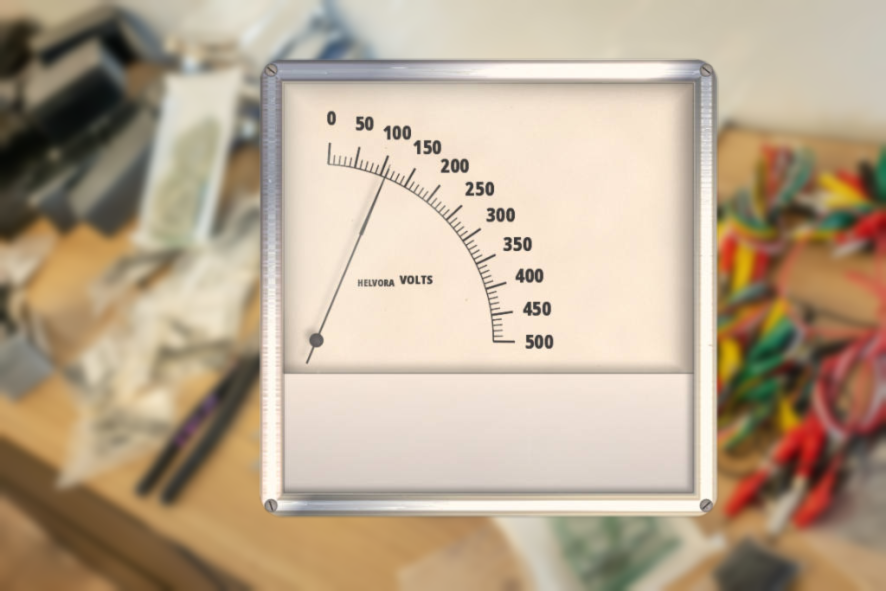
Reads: 110V
